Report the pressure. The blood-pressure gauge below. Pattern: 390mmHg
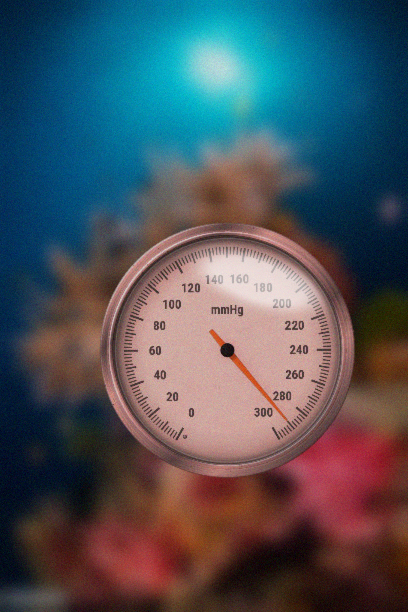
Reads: 290mmHg
